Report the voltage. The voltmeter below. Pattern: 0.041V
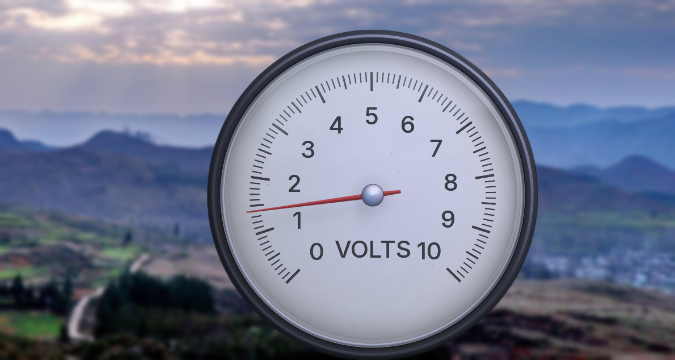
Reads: 1.4V
